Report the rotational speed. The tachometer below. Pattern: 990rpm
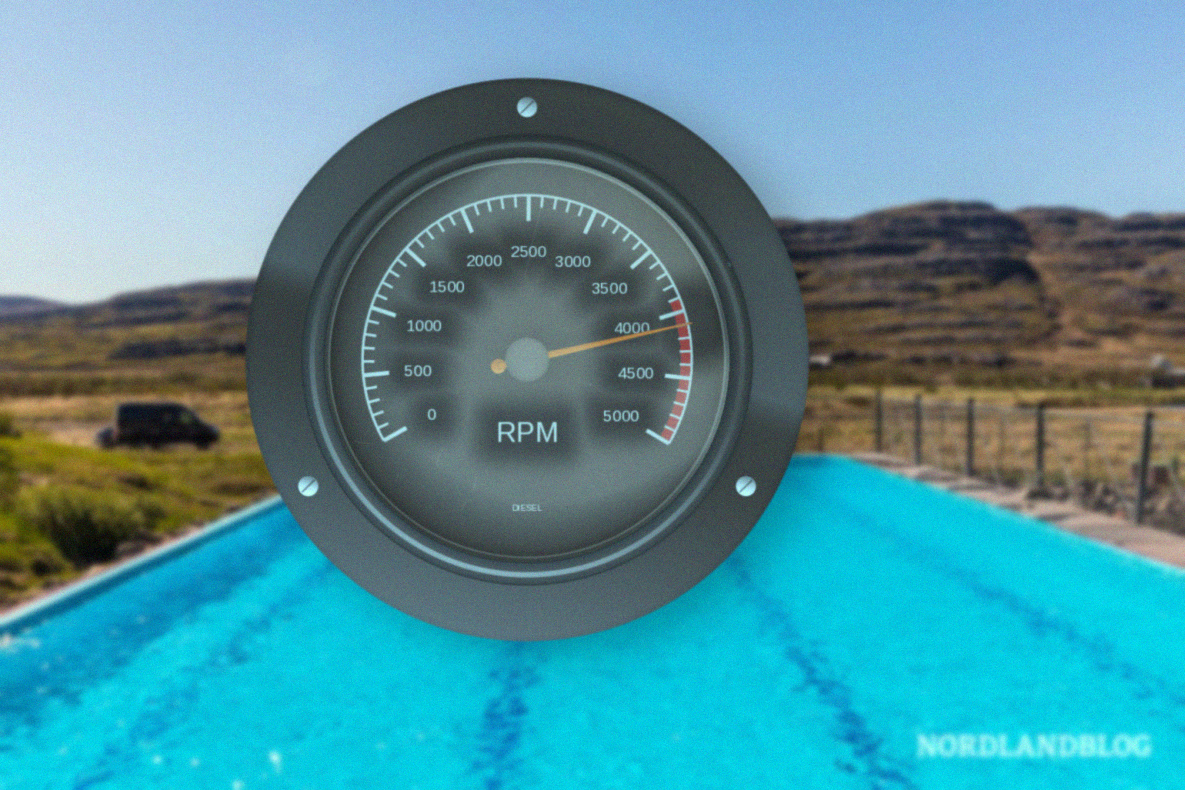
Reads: 4100rpm
